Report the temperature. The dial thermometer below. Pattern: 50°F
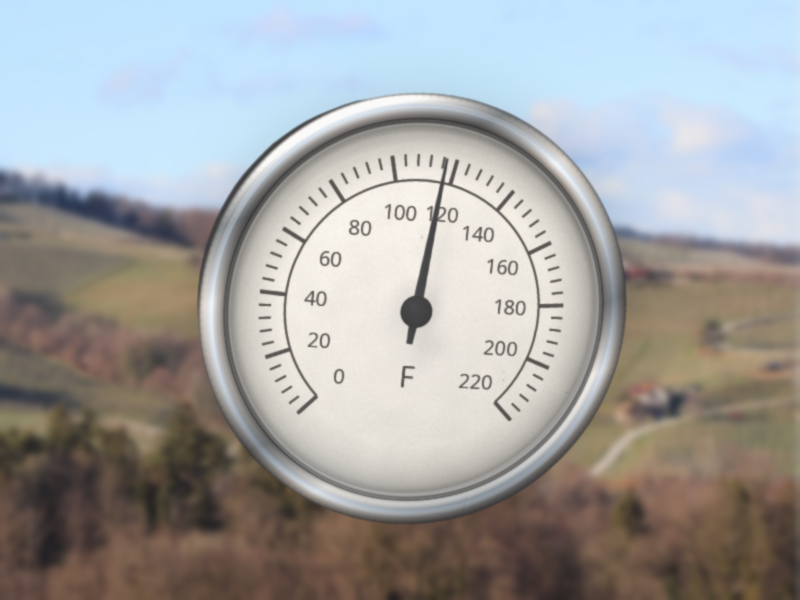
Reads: 116°F
